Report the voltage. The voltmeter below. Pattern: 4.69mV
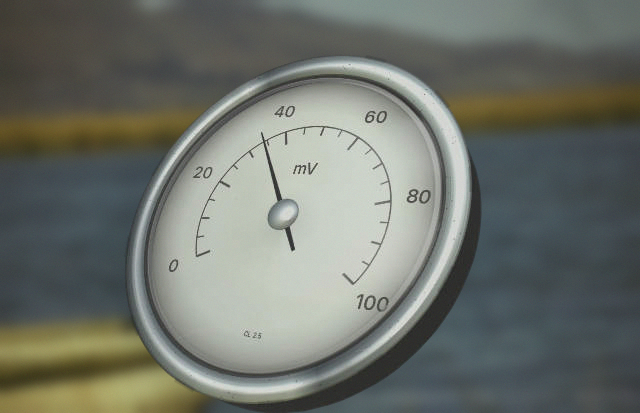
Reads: 35mV
